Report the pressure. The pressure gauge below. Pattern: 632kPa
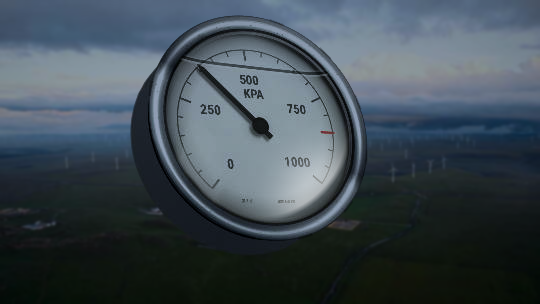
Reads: 350kPa
